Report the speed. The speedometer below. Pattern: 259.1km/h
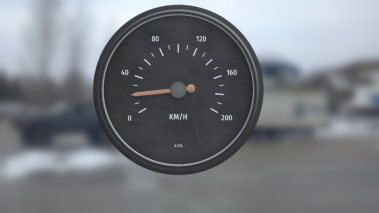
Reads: 20km/h
